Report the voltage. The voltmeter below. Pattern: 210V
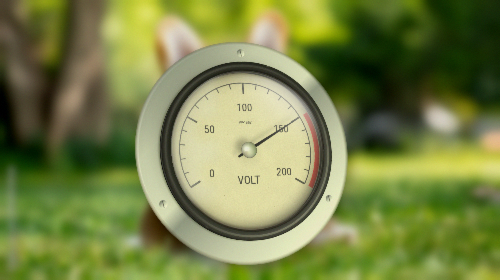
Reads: 150V
